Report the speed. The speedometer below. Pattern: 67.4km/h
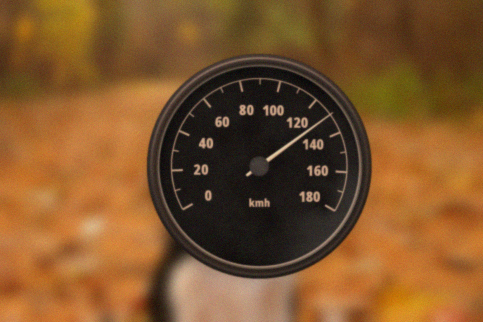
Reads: 130km/h
